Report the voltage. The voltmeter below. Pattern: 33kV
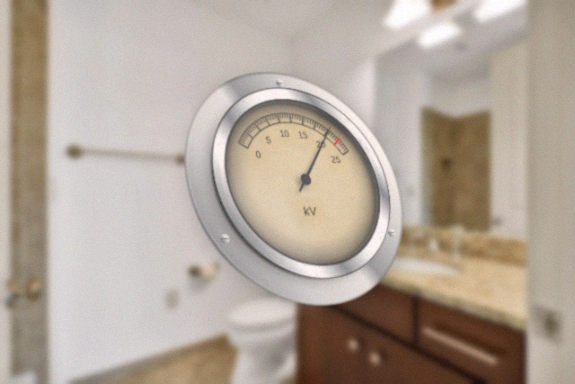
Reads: 20kV
